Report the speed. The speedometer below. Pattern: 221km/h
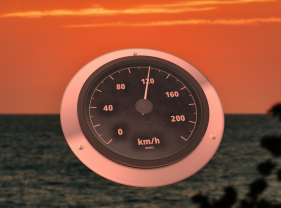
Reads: 120km/h
